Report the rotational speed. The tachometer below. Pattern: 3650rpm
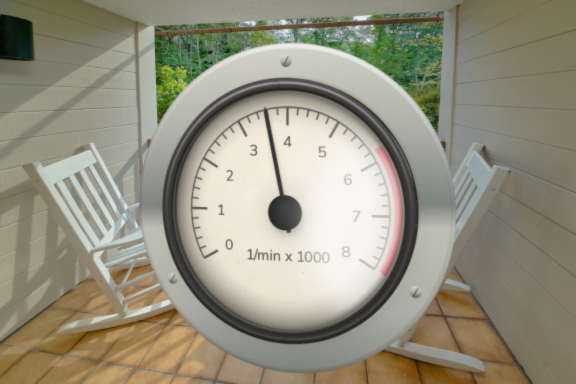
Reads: 3600rpm
